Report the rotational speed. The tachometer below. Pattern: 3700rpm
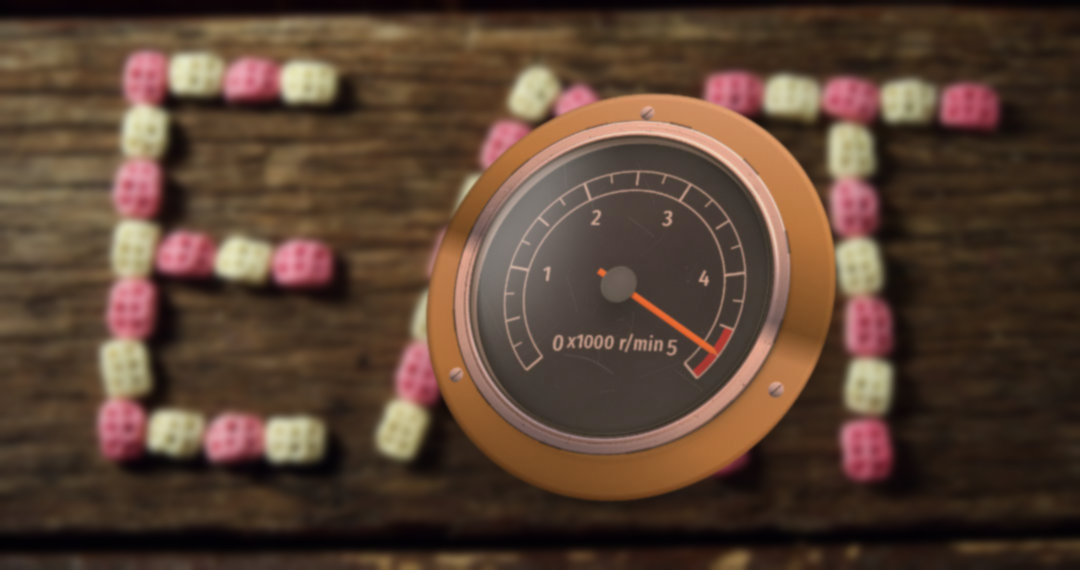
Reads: 4750rpm
